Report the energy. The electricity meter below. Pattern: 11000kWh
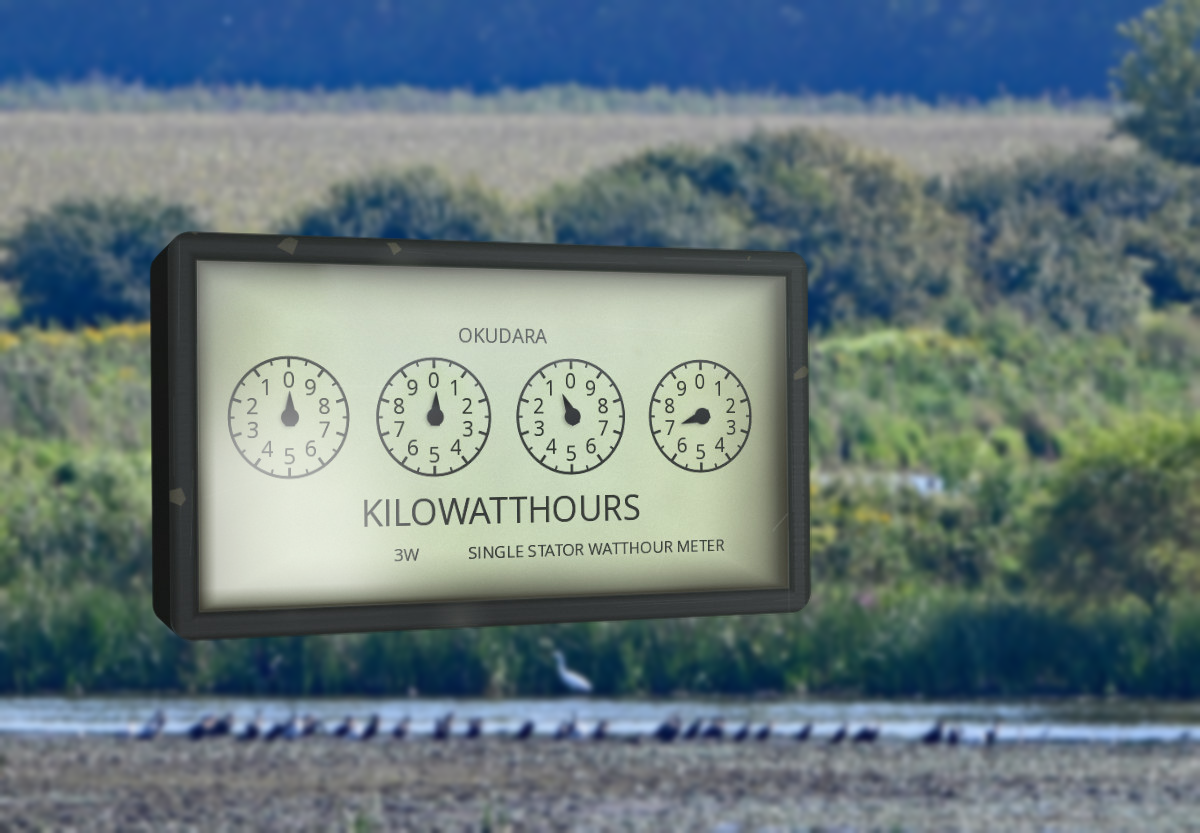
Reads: 7kWh
